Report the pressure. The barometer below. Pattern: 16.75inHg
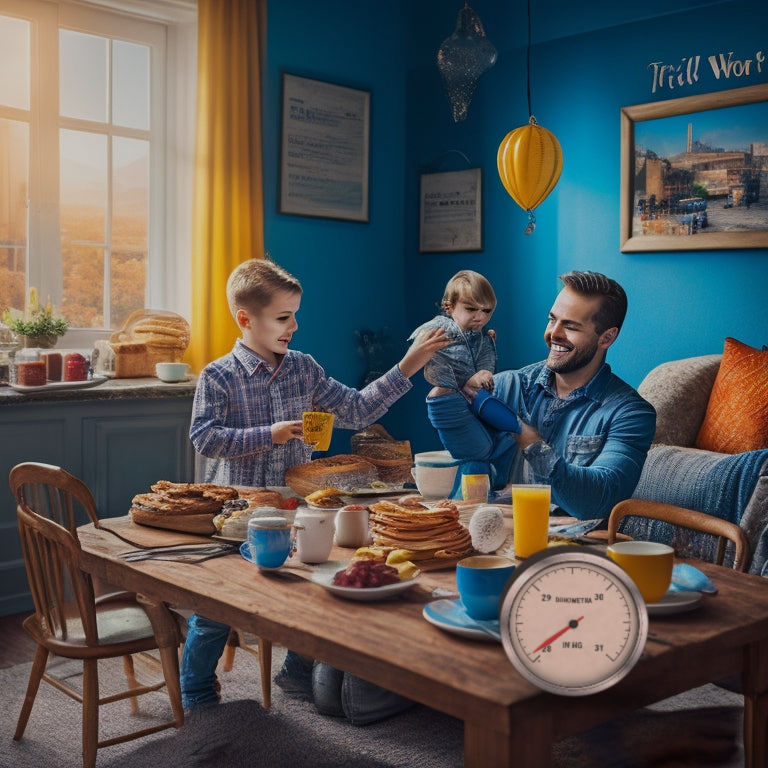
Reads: 28.1inHg
